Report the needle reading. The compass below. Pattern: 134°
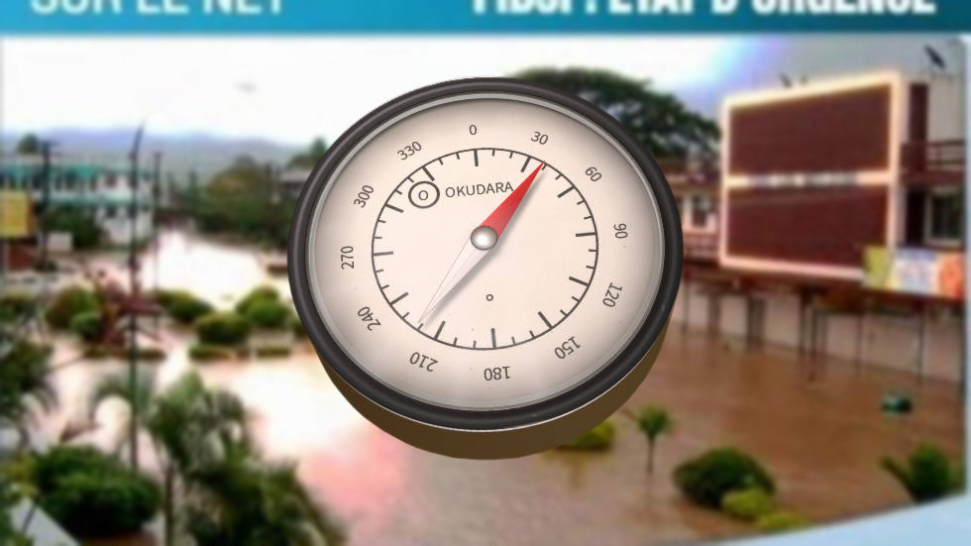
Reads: 40°
